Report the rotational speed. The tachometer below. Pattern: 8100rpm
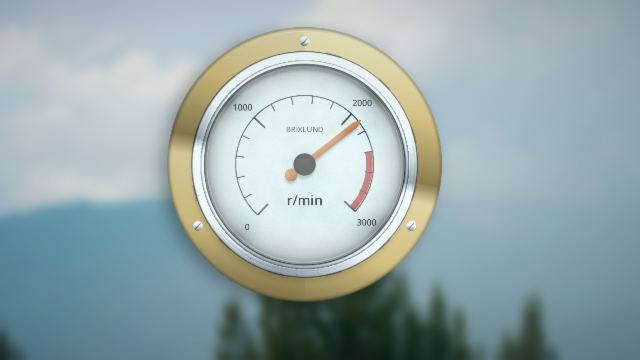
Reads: 2100rpm
